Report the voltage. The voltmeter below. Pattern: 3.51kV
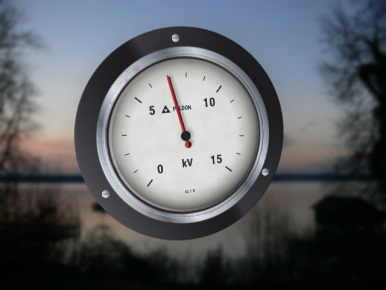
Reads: 7kV
